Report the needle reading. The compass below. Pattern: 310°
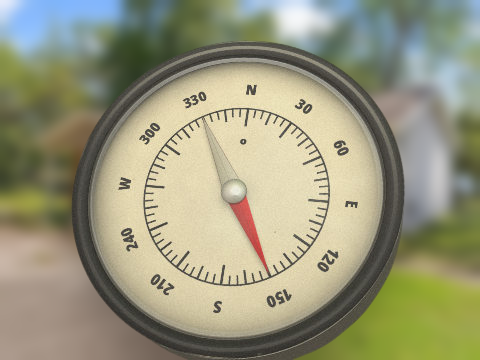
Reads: 150°
